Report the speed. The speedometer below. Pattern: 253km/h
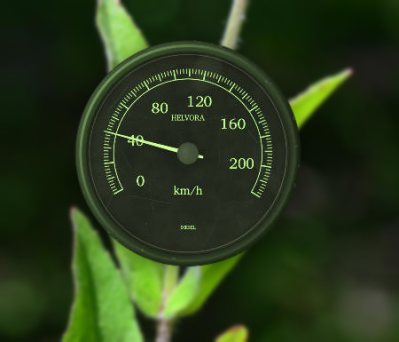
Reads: 40km/h
